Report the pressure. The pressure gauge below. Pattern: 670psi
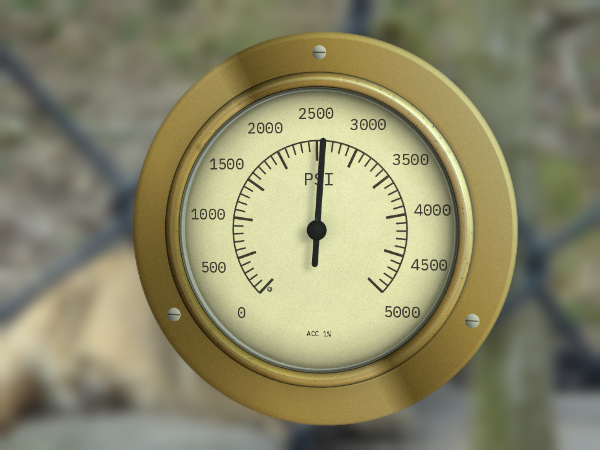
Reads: 2600psi
